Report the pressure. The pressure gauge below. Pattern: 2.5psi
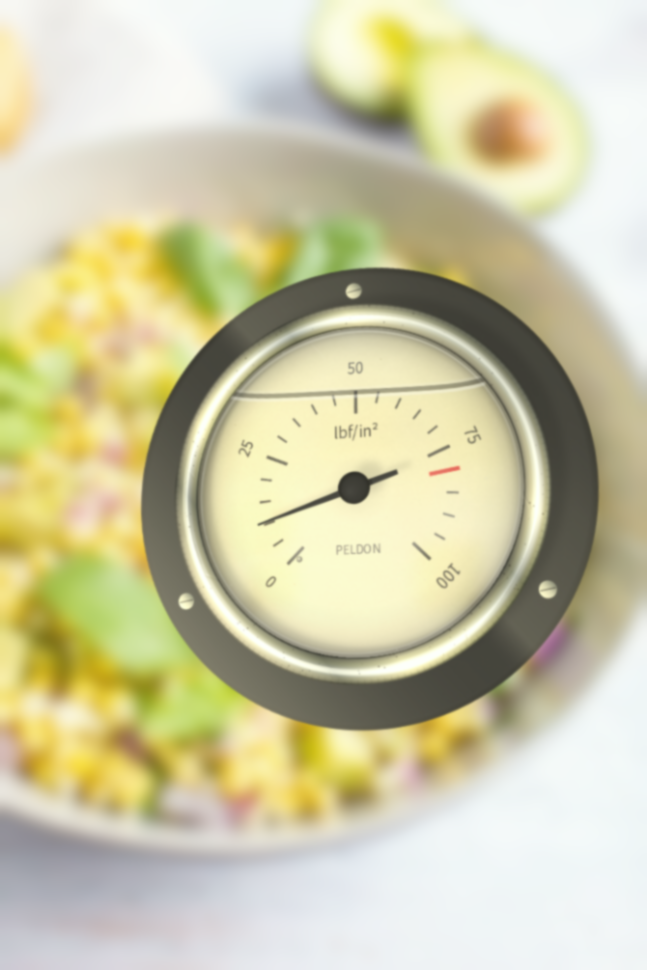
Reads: 10psi
